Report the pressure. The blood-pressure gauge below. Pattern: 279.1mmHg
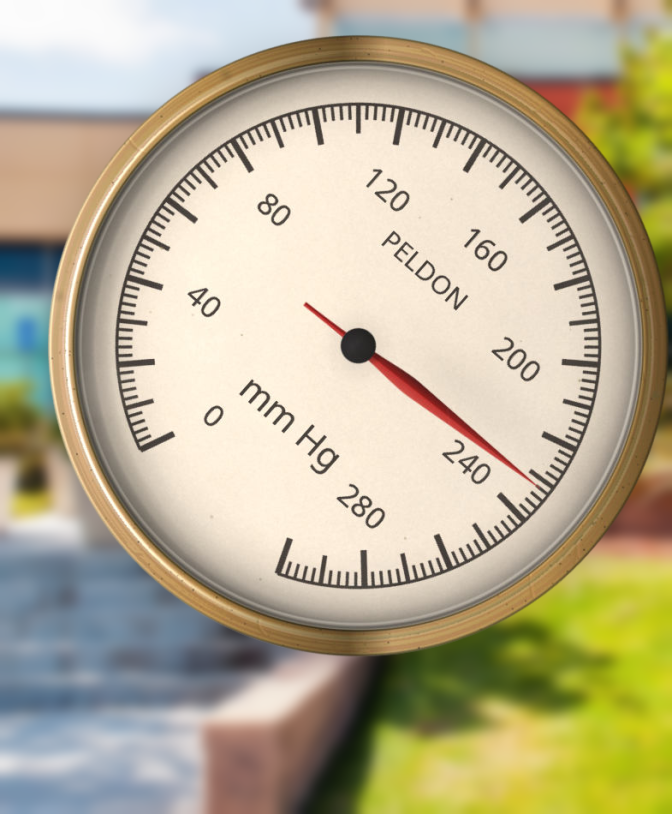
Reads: 232mmHg
